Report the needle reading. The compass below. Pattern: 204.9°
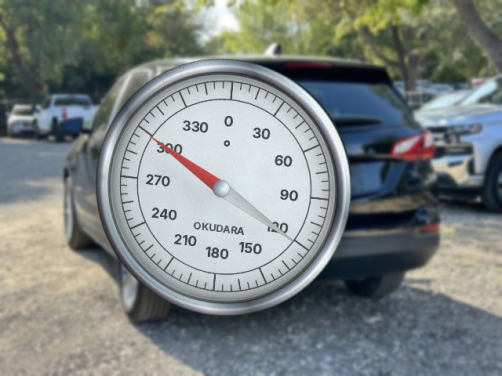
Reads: 300°
